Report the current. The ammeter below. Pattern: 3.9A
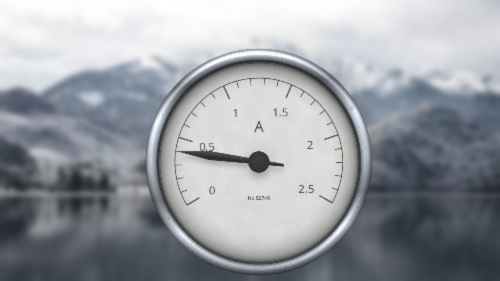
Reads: 0.4A
